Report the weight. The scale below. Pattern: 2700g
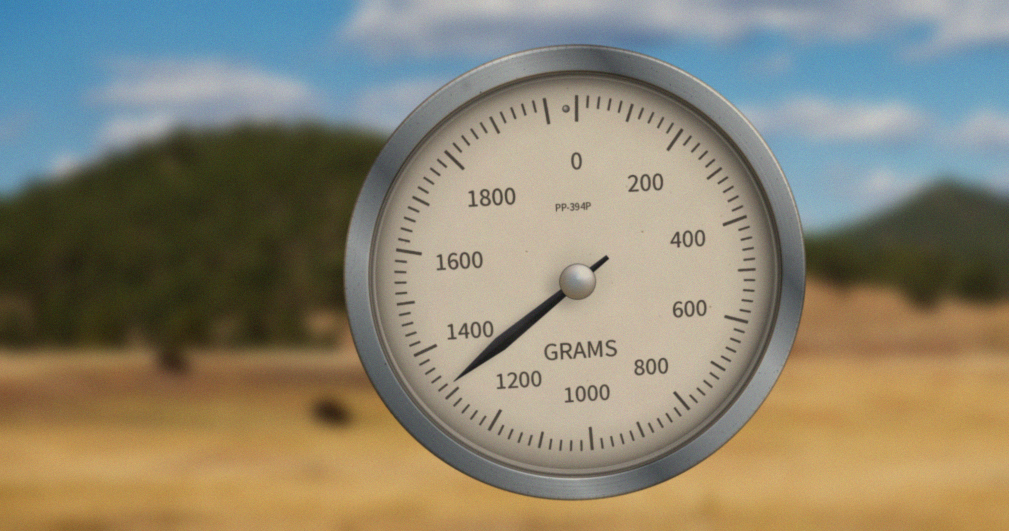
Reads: 1320g
